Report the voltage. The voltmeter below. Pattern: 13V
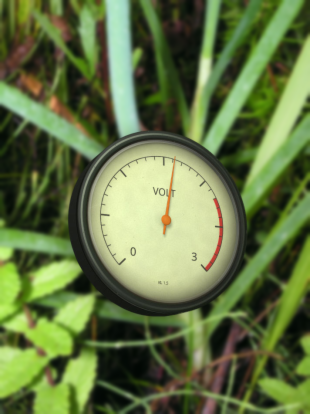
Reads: 1.6V
